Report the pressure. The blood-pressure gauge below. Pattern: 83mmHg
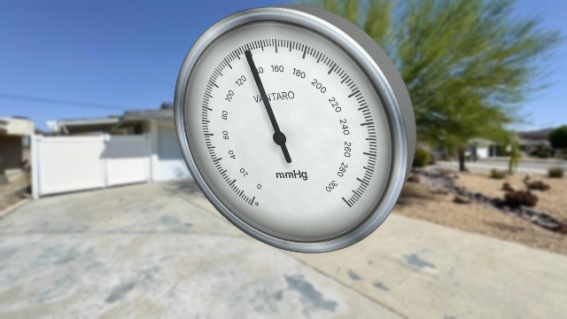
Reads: 140mmHg
